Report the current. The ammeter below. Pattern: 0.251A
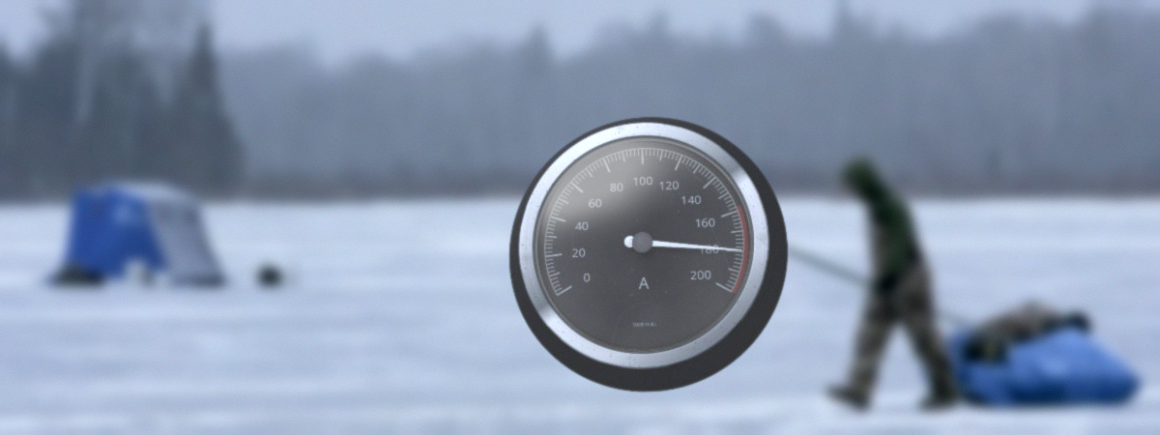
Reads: 180A
